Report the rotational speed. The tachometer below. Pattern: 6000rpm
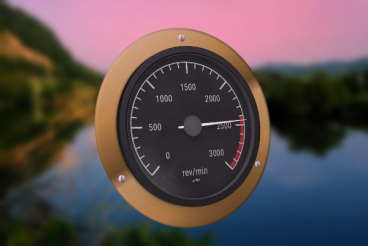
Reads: 2450rpm
